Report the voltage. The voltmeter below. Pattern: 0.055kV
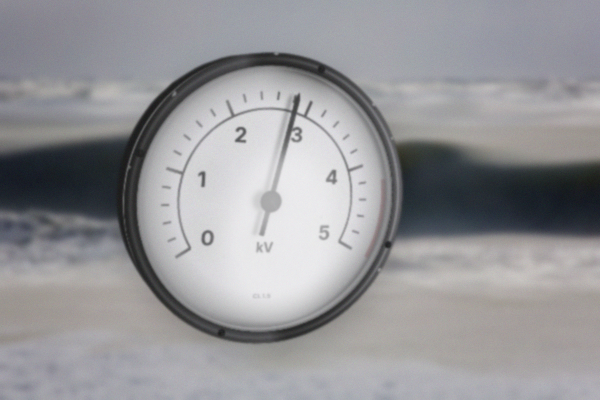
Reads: 2.8kV
